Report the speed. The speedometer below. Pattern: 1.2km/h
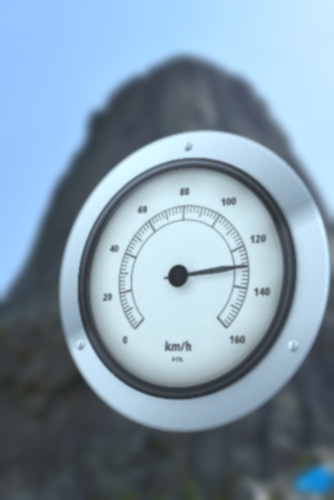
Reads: 130km/h
